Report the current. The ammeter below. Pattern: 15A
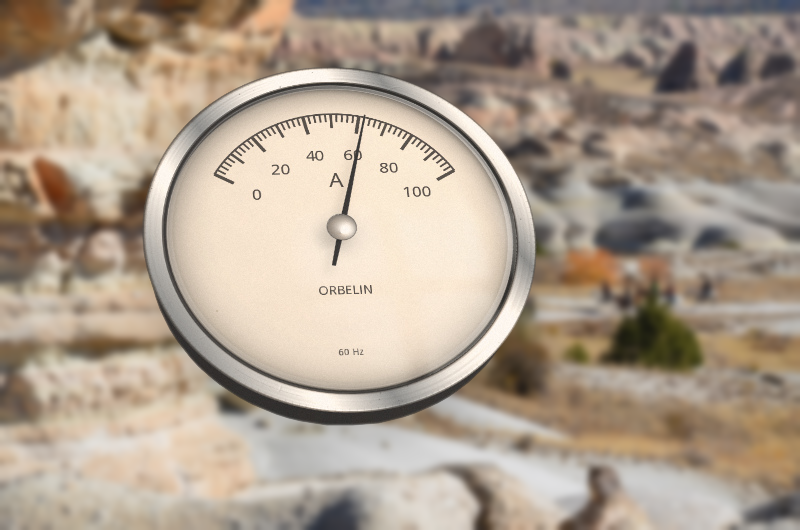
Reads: 62A
